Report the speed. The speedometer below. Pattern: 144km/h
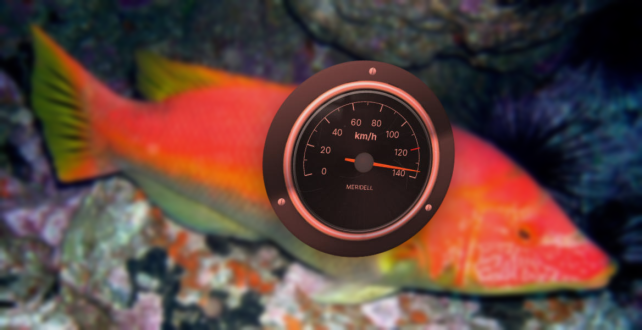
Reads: 135km/h
